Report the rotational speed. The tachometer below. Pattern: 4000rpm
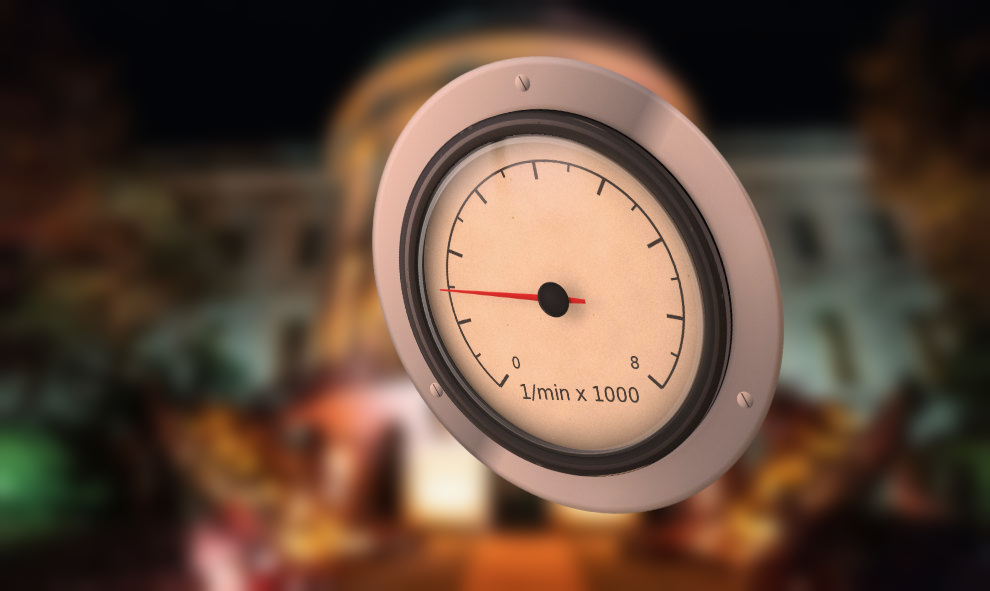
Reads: 1500rpm
